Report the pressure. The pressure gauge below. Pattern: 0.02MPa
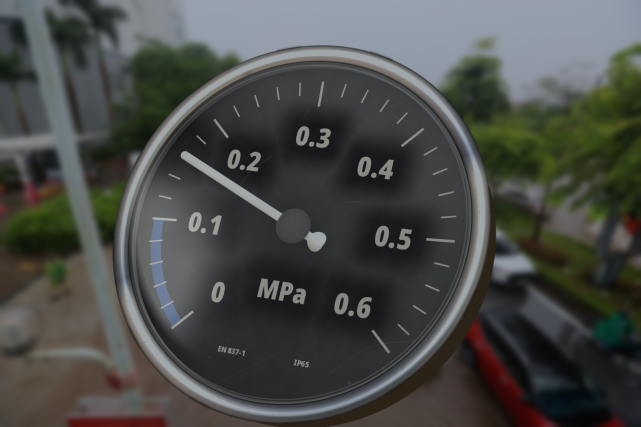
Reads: 0.16MPa
